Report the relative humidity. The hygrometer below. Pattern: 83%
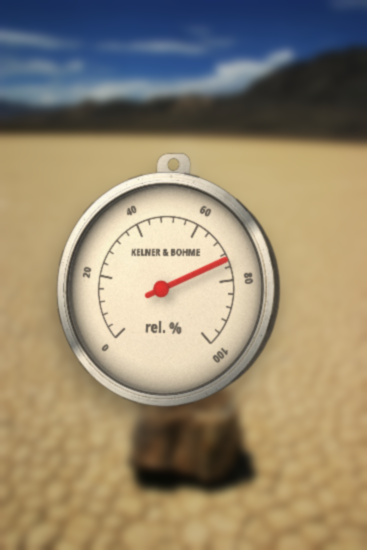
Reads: 74%
